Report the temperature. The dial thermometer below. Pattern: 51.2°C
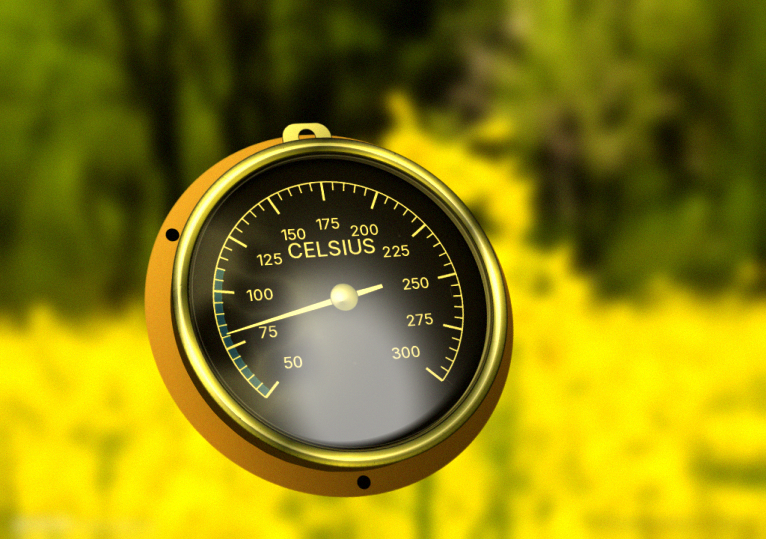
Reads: 80°C
